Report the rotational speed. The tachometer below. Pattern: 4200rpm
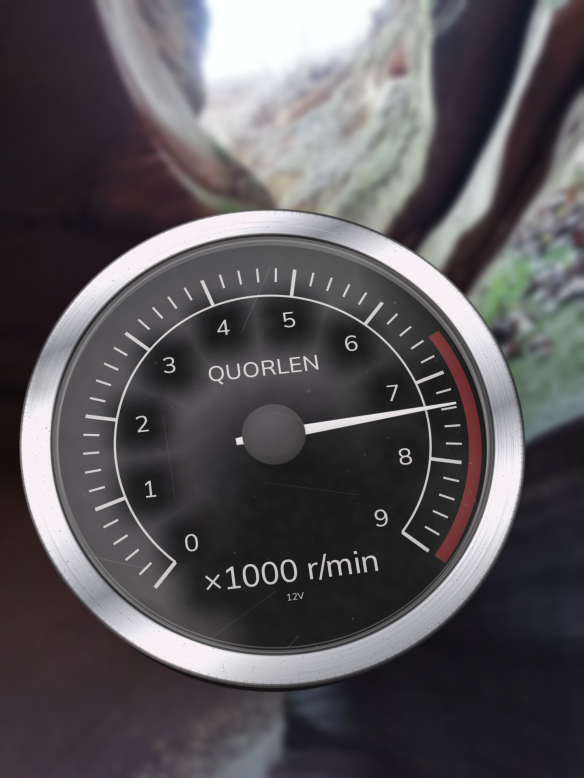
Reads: 7400rpm
